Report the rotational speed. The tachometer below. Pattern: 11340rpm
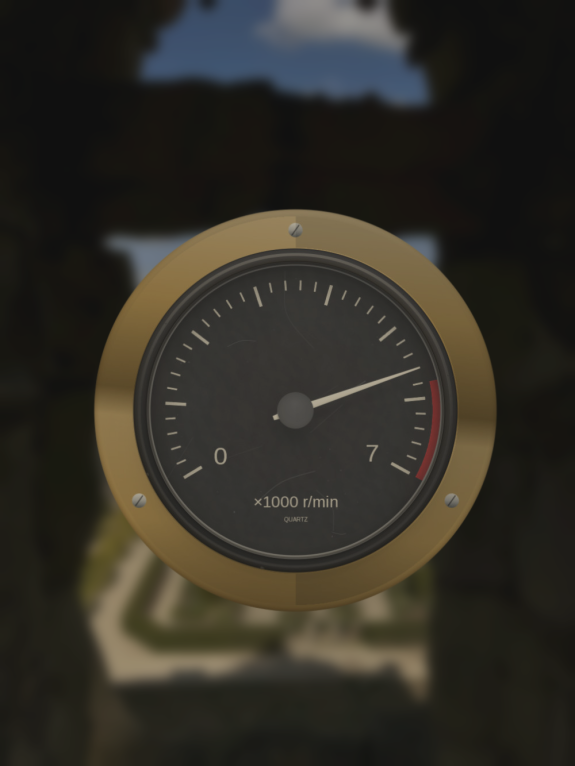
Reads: 5600rpm
